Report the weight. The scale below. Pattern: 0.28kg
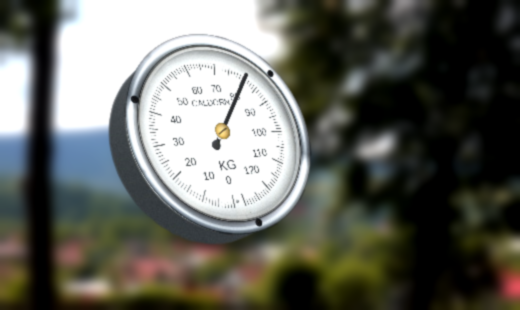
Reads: 80kg
